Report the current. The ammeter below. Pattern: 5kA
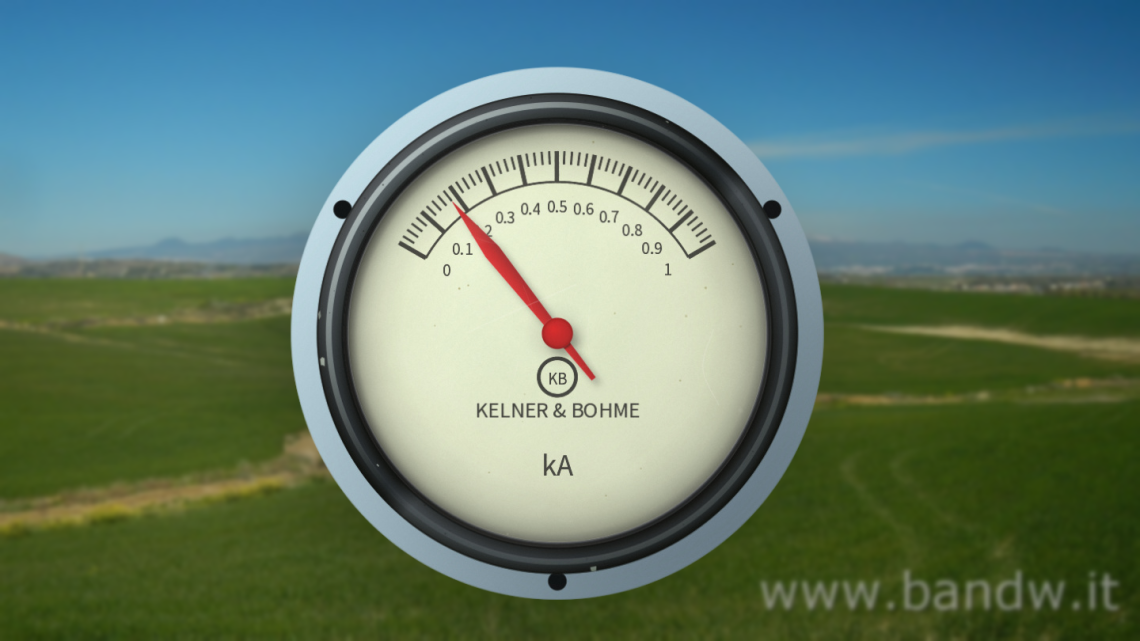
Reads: 0.18kA
